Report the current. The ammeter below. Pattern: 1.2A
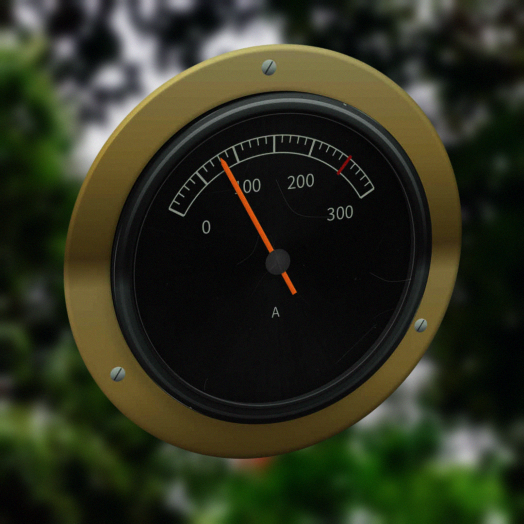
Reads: 80A
